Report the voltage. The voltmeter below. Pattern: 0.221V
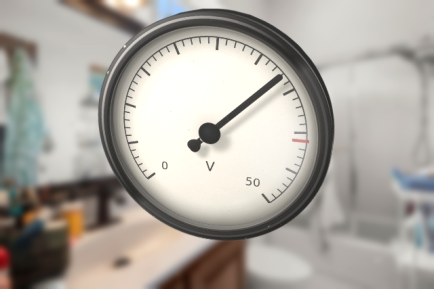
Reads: 33V
